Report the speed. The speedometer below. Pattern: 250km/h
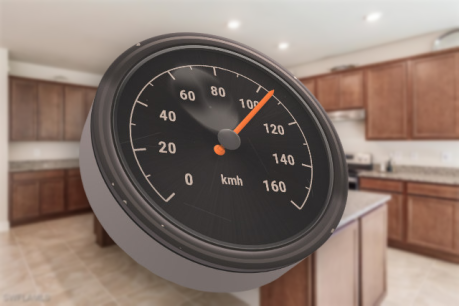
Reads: 105km/h
